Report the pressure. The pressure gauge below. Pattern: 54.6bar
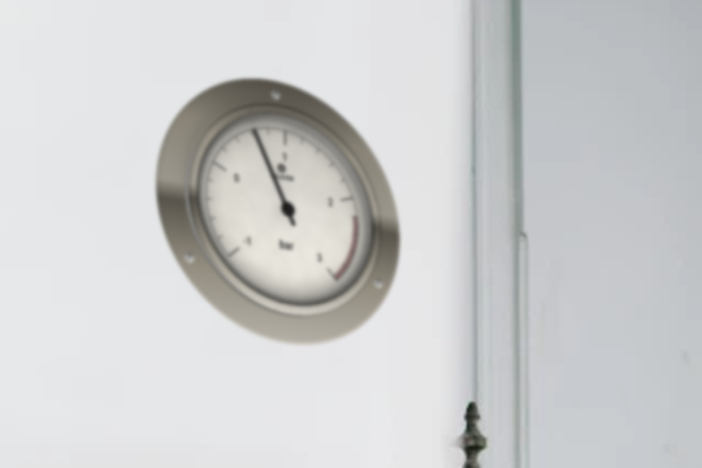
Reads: 0.6bar
